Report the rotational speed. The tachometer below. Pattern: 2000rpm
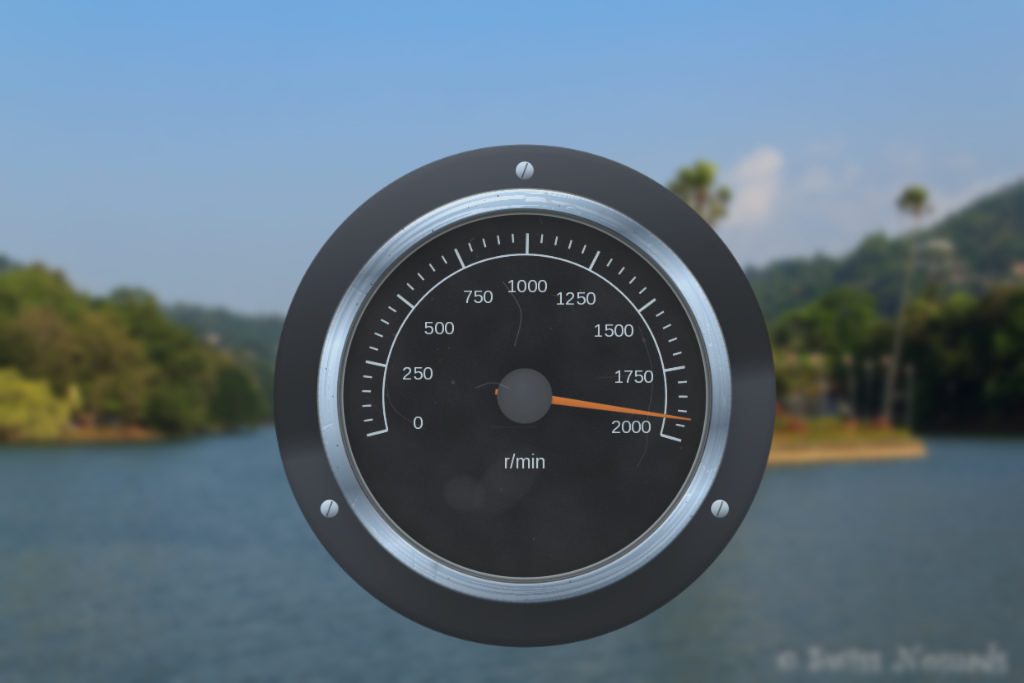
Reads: 1925rpm
